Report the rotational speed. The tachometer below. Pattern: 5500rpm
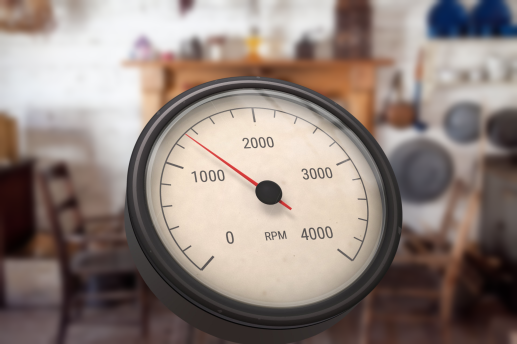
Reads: 1300rpm
